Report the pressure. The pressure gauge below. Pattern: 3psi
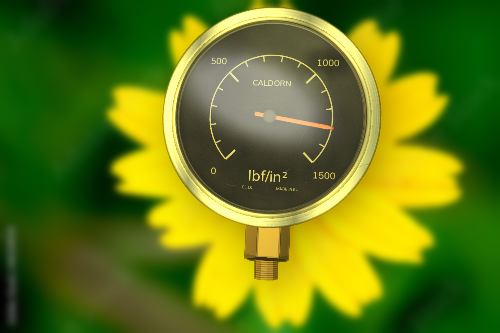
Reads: 1300psi
